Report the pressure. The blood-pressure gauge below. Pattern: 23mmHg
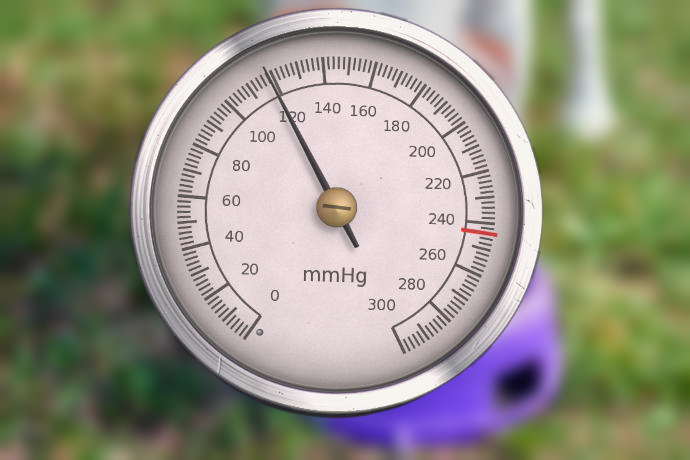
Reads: 118mmHg
